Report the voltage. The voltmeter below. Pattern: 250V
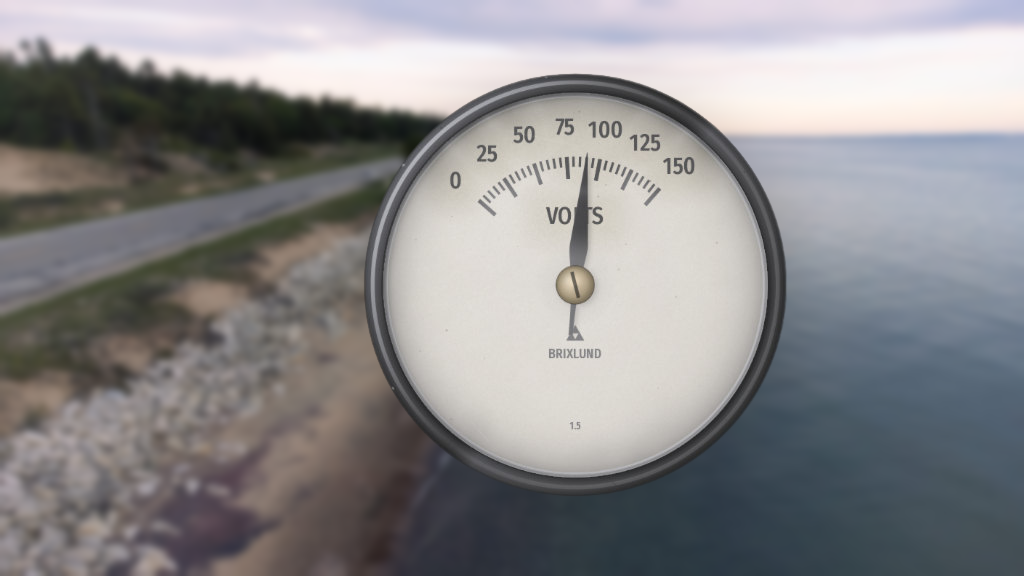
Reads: 90V
